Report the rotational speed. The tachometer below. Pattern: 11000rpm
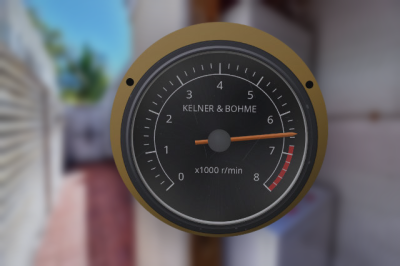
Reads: 6500rpm
